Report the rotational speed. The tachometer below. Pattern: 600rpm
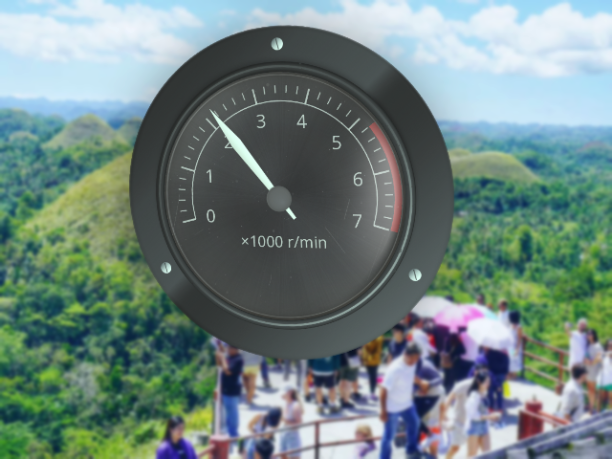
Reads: 2200rpm
